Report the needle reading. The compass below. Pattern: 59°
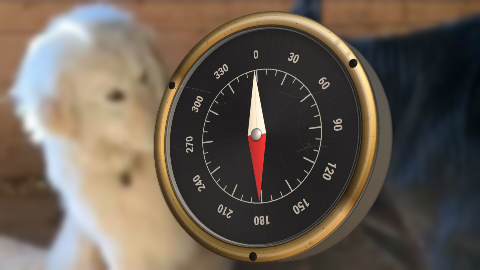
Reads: 180°
